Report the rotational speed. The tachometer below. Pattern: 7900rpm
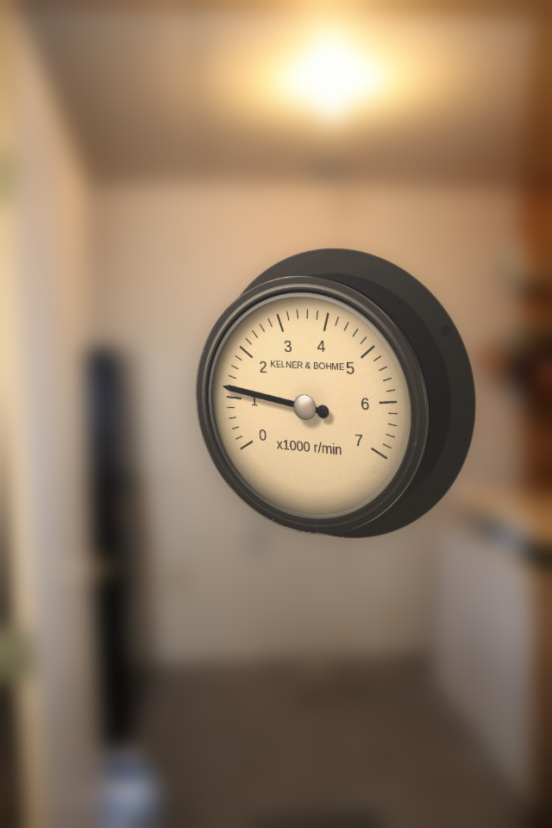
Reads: 1200rpm
